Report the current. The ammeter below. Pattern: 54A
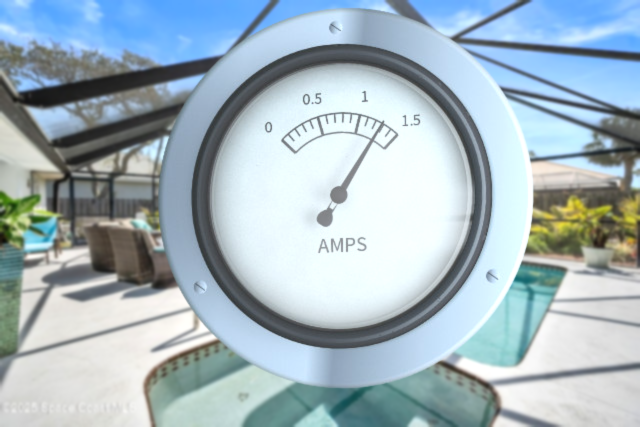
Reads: 1.3A
